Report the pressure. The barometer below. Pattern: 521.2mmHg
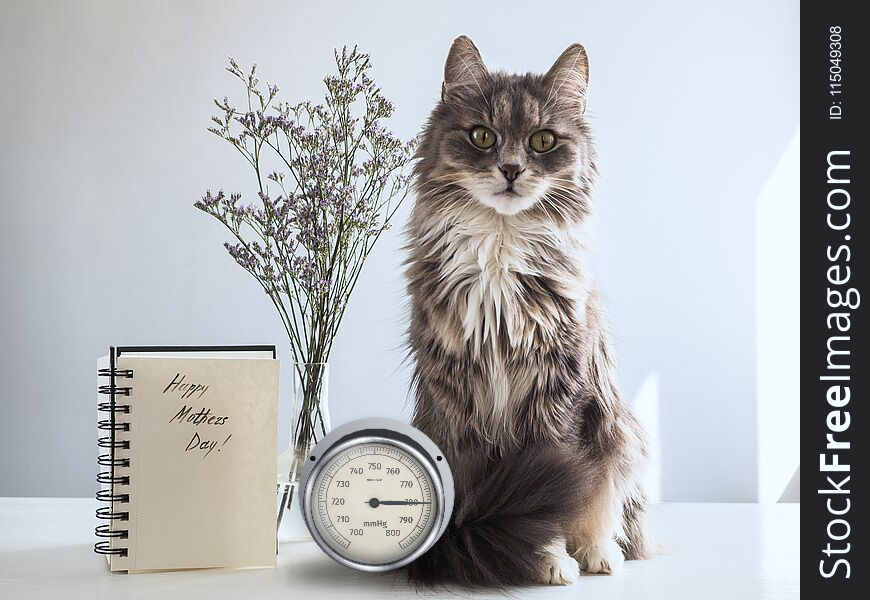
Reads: 780mmHg
